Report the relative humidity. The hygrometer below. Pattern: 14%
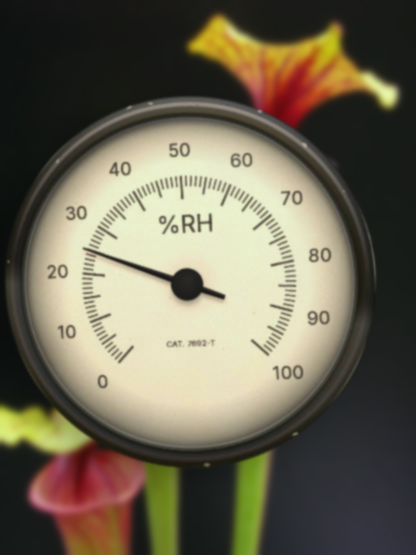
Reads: 25%
